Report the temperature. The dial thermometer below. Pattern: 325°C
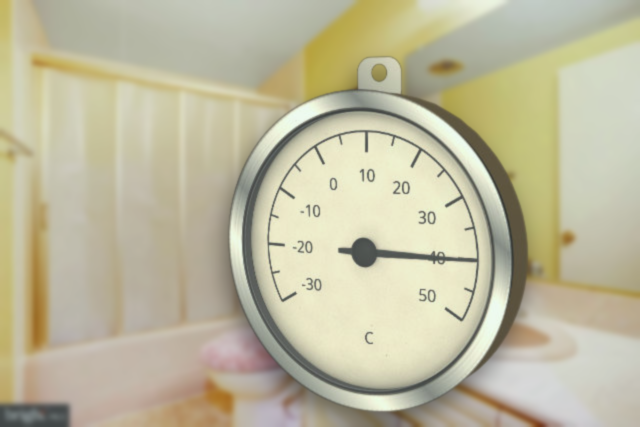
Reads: 40°C
